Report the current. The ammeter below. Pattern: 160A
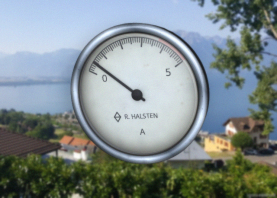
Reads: 0.5A
